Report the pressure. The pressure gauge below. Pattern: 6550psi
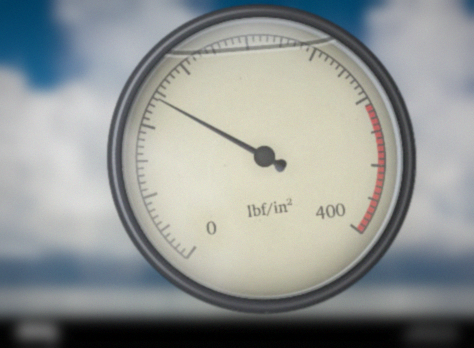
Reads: 120psi
